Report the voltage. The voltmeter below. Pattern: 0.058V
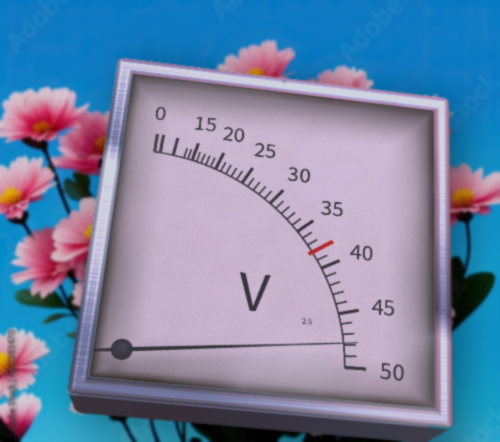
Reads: 48V
